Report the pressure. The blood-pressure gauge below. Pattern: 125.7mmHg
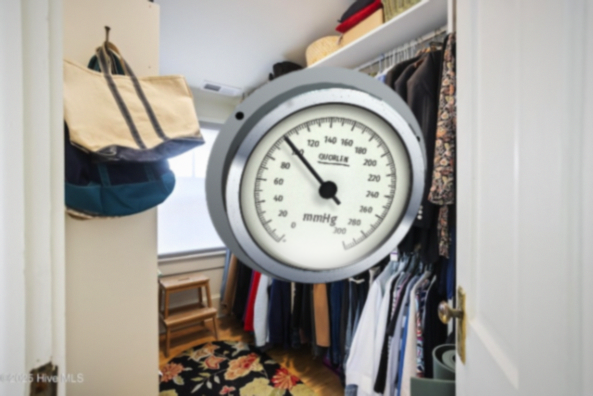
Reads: 100mmHg
